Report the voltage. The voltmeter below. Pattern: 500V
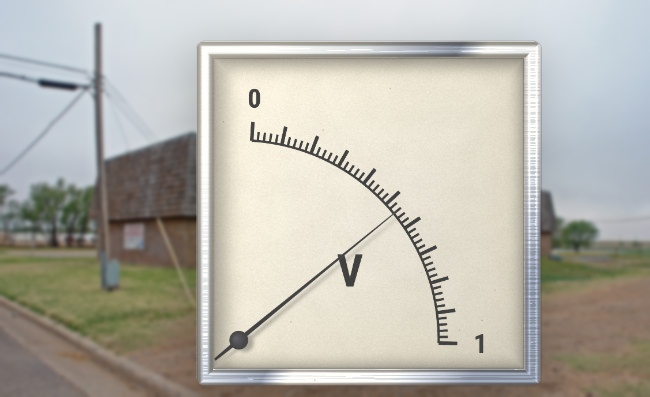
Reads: 0.54V
